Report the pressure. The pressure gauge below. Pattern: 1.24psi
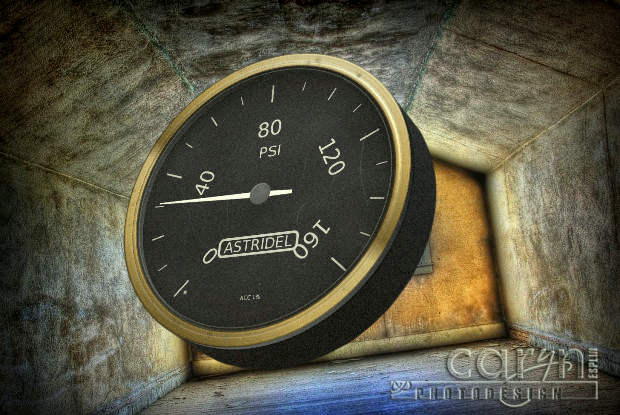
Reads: 30psi
